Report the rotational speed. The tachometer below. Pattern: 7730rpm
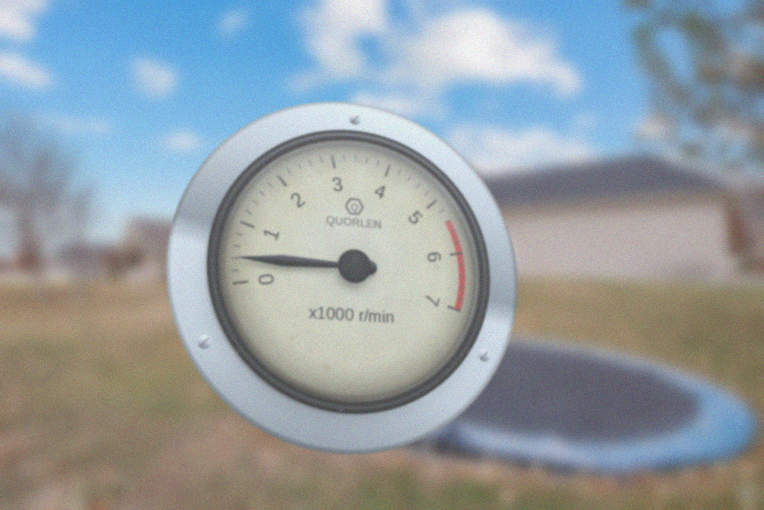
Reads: 400rpm
